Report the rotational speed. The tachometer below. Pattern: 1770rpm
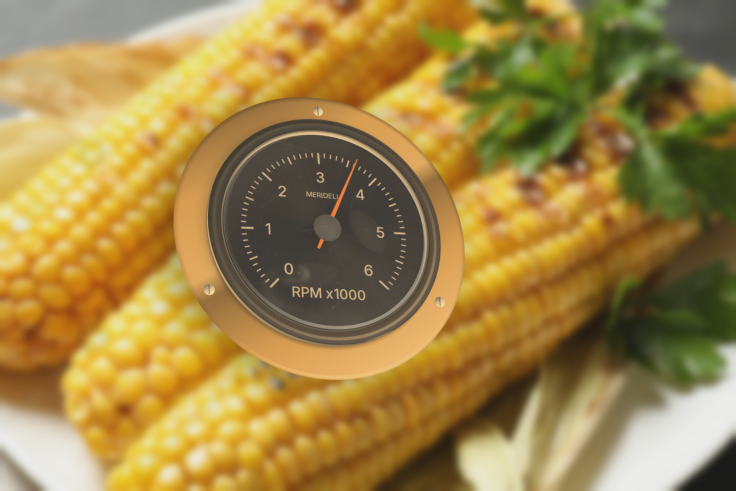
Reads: 3600rpm
